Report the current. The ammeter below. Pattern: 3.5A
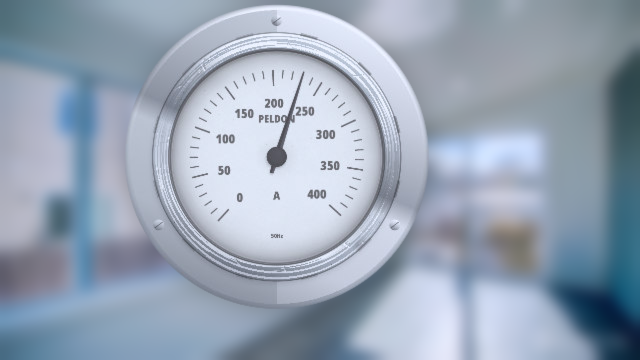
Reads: 230A
